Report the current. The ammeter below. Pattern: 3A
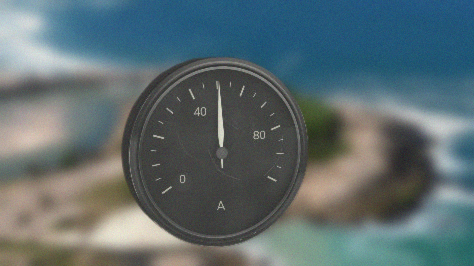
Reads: 50A
